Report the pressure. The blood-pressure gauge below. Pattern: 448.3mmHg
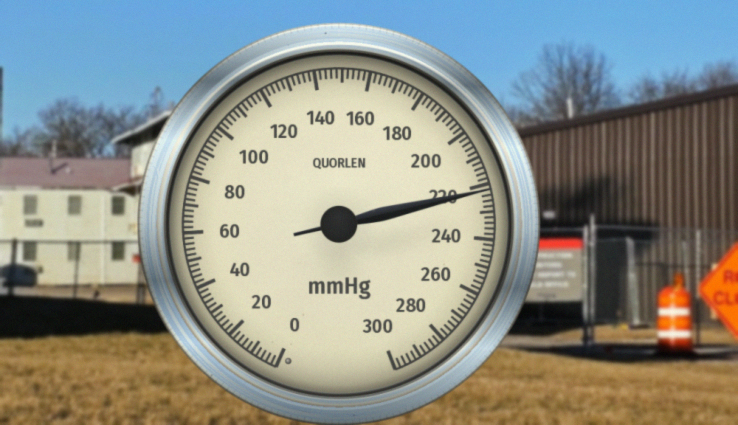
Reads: 222mmHg
